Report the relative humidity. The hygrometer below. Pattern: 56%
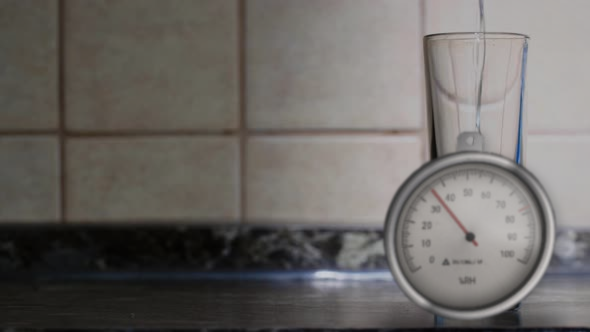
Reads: 35%
